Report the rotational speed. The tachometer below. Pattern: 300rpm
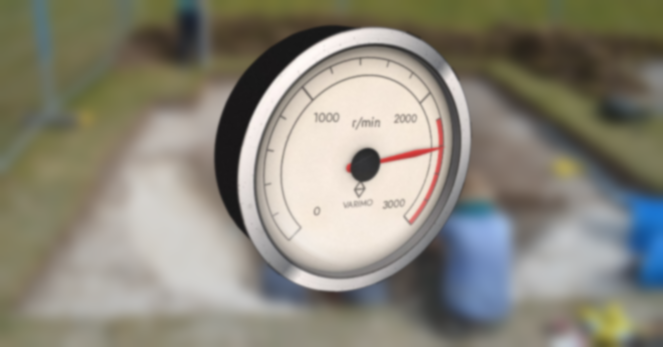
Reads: 2400rpm
